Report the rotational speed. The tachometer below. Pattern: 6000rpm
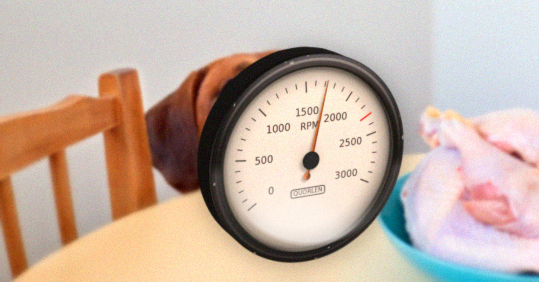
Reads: 1700rpm
